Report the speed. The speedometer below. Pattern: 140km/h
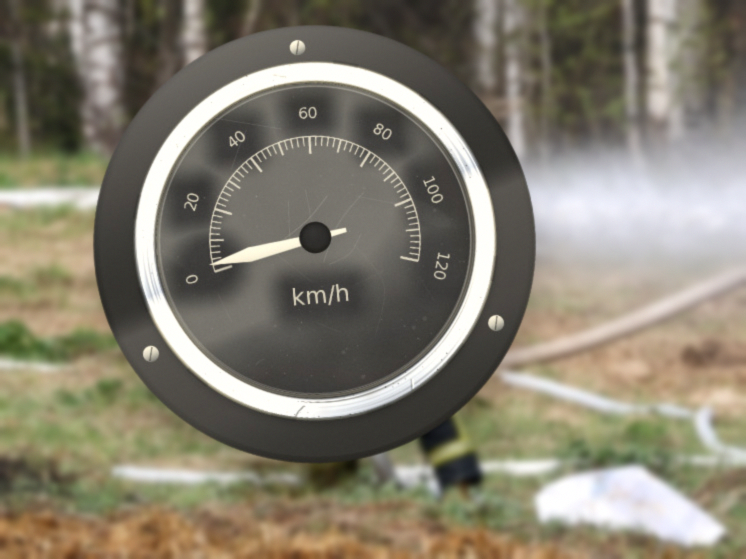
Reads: 2km/h
